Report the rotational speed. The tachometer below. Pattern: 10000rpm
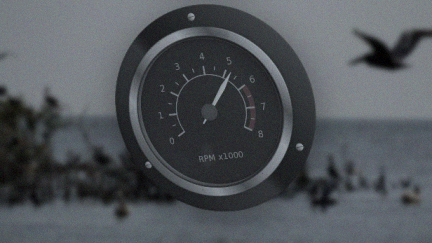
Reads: 5250rpm
